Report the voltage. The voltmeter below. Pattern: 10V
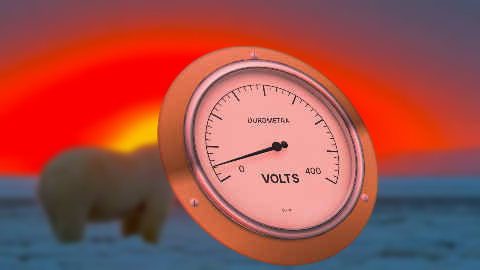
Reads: 20V
